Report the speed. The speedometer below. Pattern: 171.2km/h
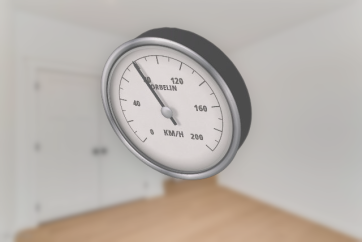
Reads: 80km/h
